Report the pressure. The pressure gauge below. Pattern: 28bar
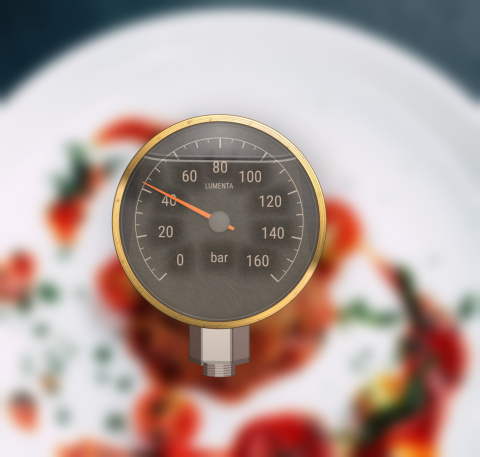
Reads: 42.5bar
